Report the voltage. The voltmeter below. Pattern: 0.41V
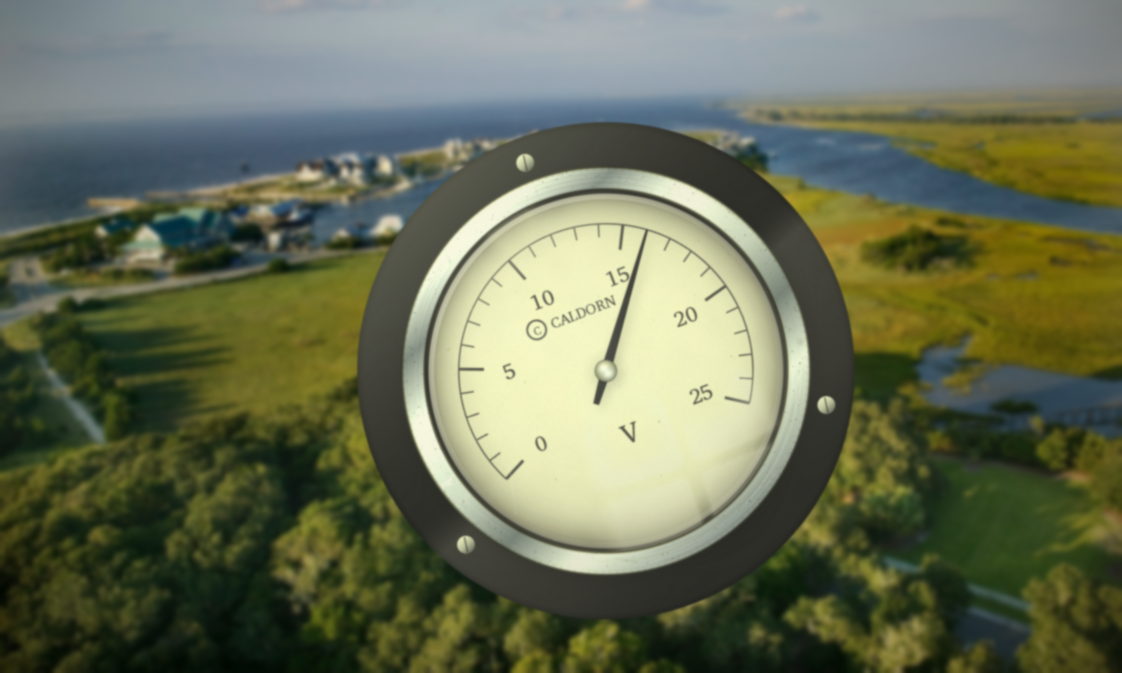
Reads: 16V
